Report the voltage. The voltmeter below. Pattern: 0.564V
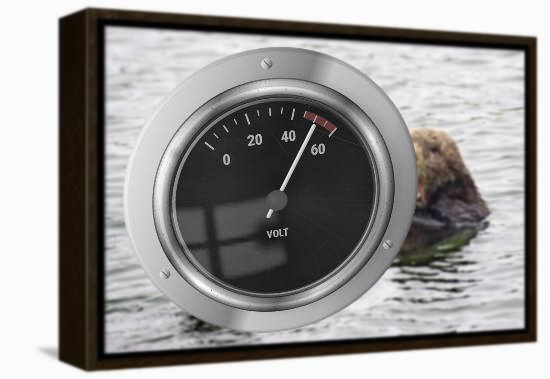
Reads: 50V
